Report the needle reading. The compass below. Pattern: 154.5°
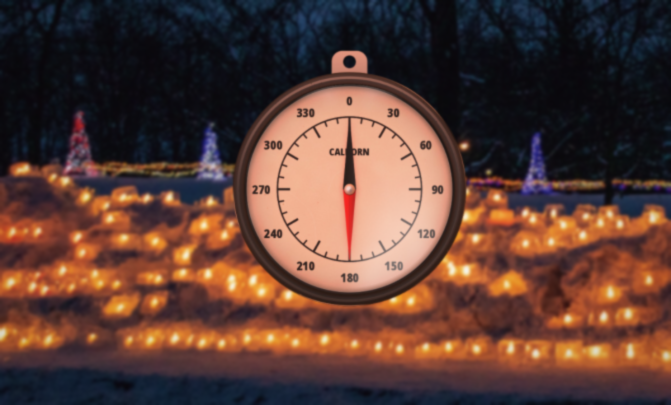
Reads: 180°
